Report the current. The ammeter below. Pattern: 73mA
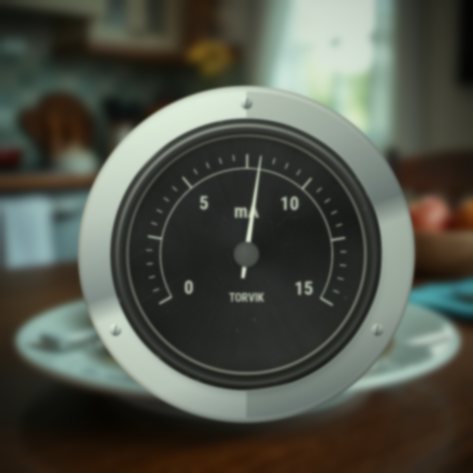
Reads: 8mA
